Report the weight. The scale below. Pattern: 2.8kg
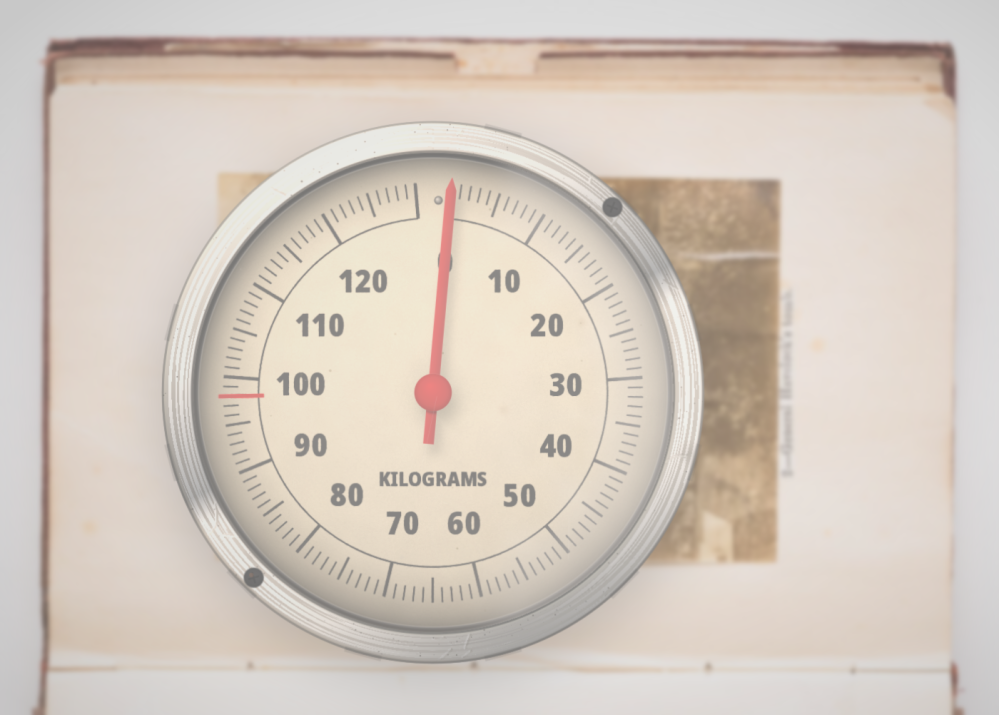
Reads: 0kg
